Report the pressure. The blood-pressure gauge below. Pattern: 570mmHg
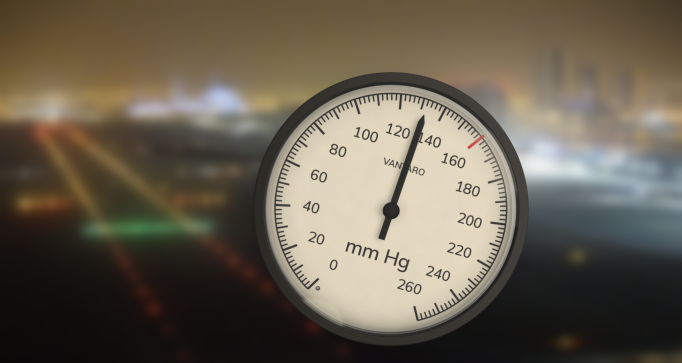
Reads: 132mmHg
